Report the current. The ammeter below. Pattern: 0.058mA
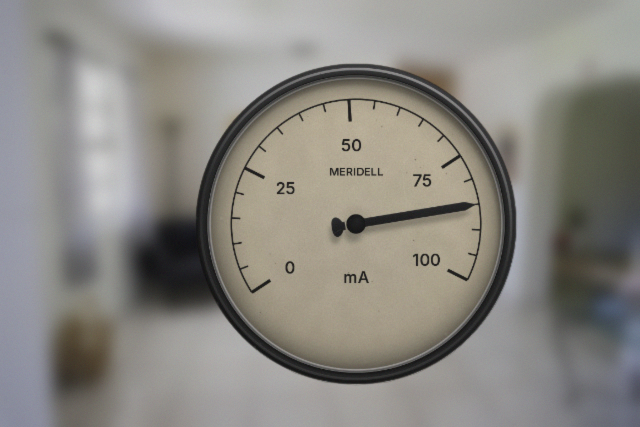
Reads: 85mA
